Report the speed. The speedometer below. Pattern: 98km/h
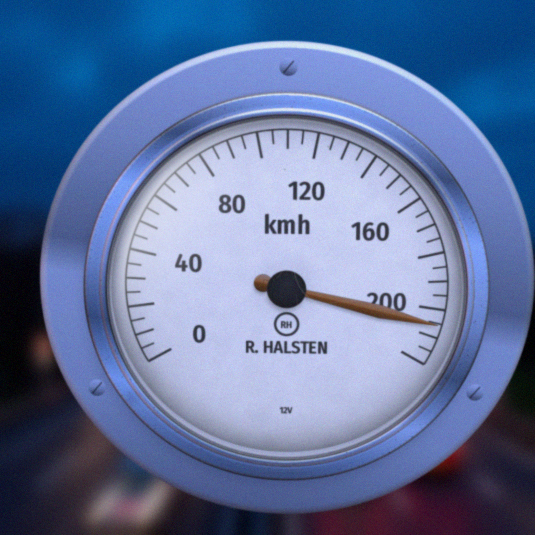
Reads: 205km/h
